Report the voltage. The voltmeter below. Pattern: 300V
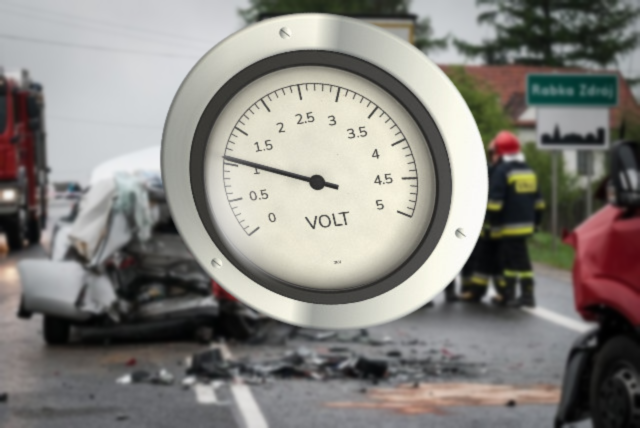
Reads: 1.1V
